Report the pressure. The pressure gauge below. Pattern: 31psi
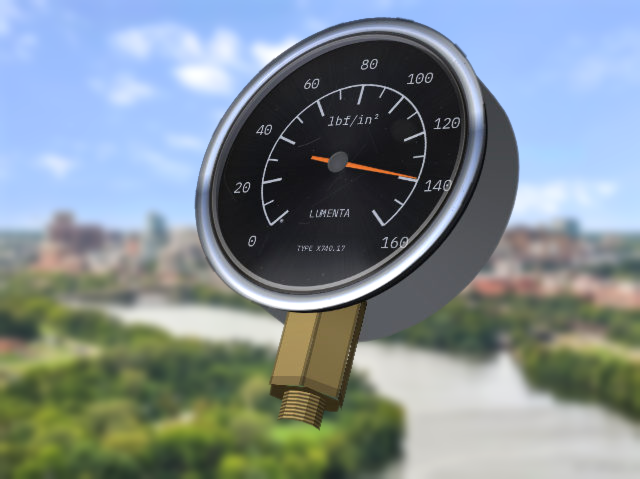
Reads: 140psi
